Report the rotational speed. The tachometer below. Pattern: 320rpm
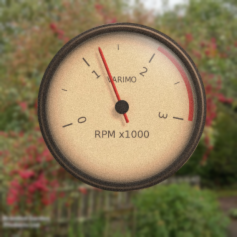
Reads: 1250rpm
